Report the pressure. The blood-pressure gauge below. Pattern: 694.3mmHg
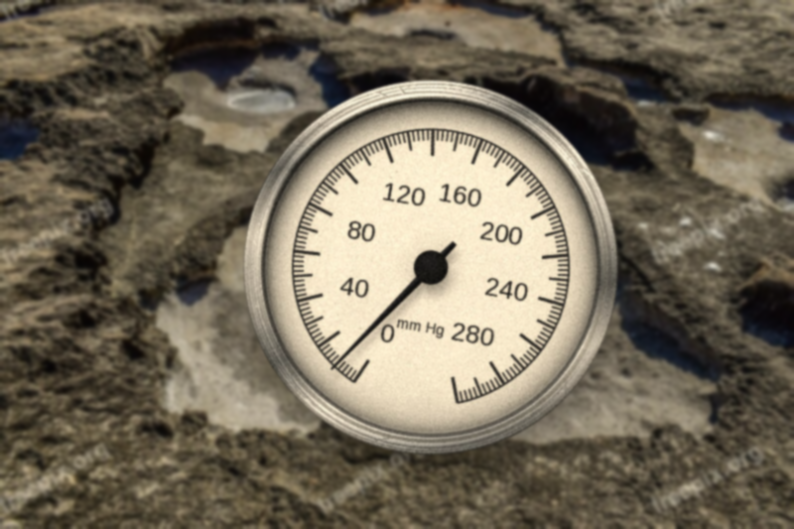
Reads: 10mmHg
